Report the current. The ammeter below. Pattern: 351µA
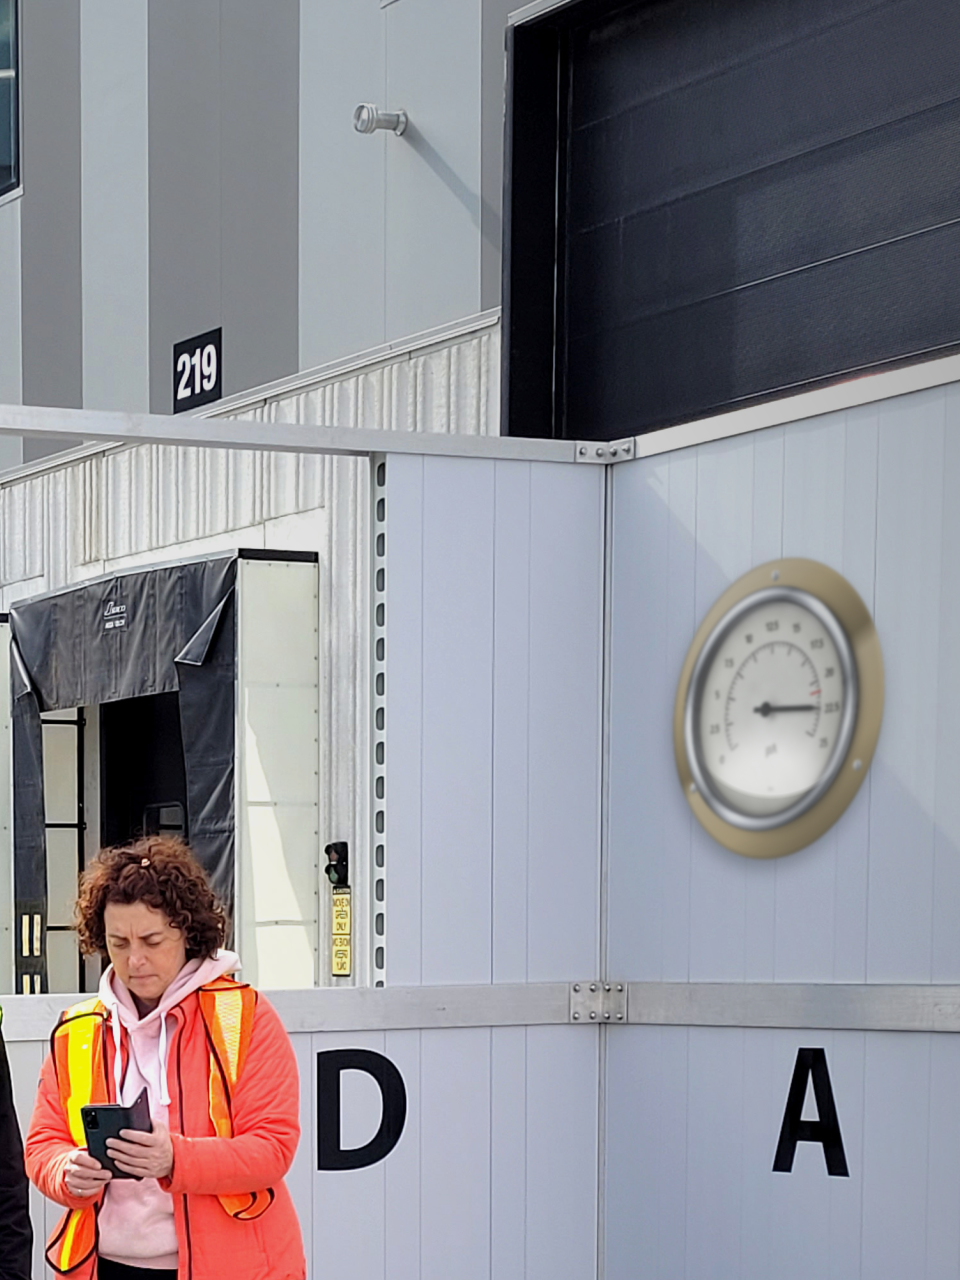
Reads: 22.5µA
